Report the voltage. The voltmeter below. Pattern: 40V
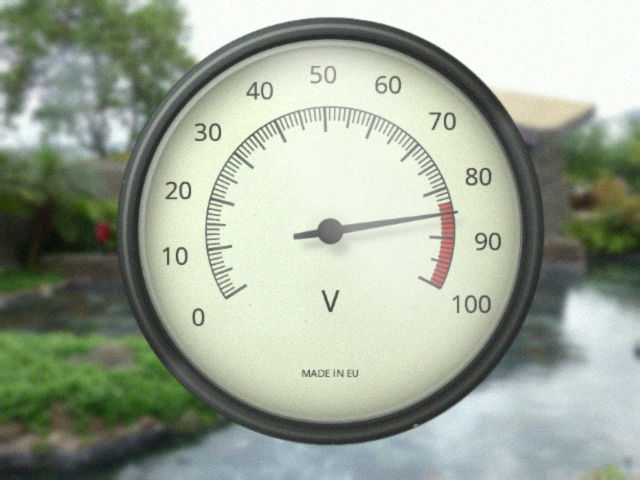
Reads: 85V
